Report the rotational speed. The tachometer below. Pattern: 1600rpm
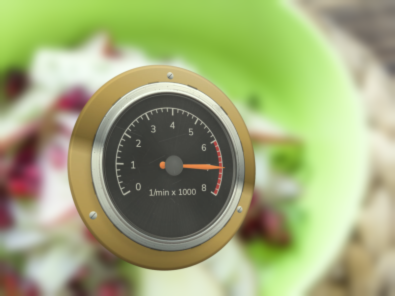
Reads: 7000rpm
